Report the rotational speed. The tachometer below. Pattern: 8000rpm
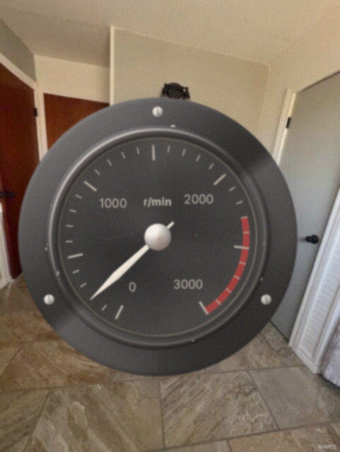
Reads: 200rpm
